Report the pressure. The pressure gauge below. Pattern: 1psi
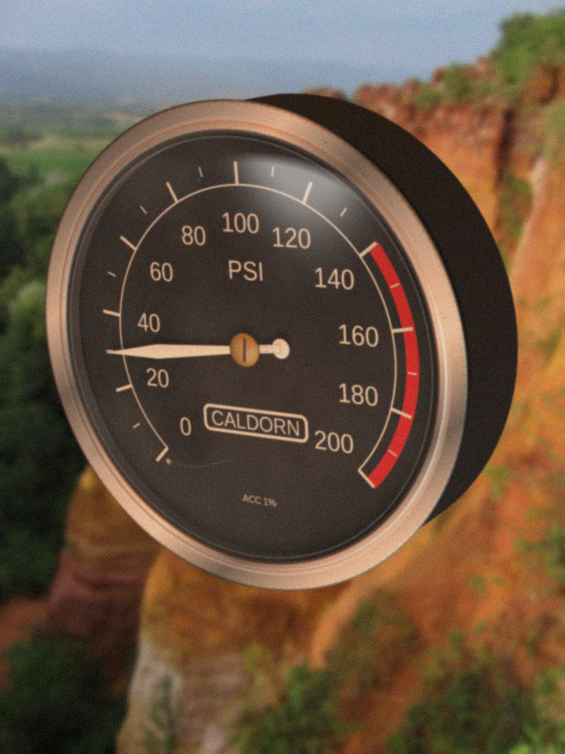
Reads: 30psi
